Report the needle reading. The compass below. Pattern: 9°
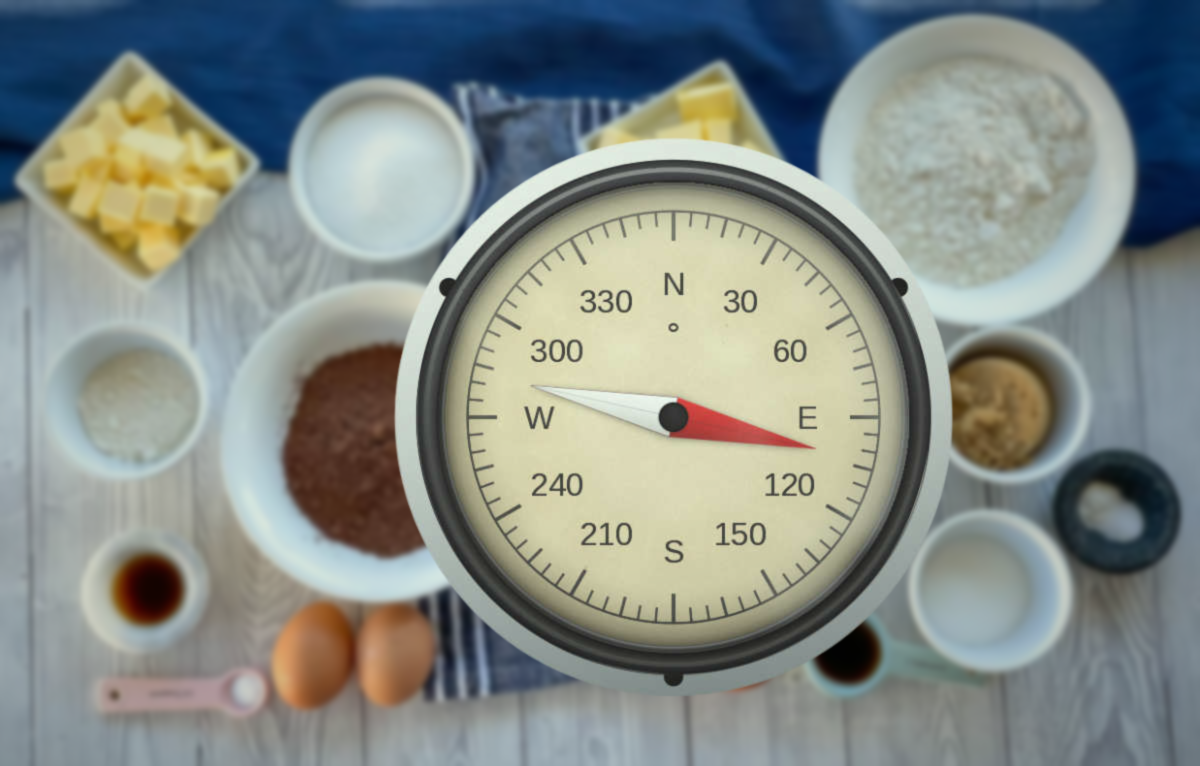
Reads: 102.5°
